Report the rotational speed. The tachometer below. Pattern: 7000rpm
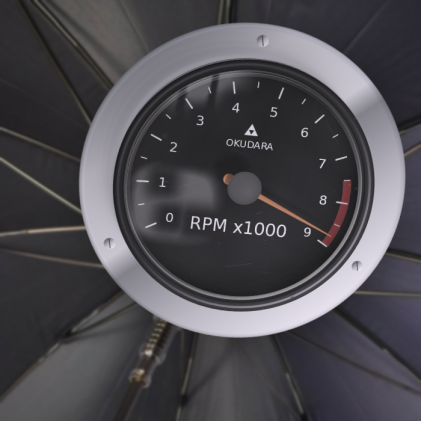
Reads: 8750rpm
